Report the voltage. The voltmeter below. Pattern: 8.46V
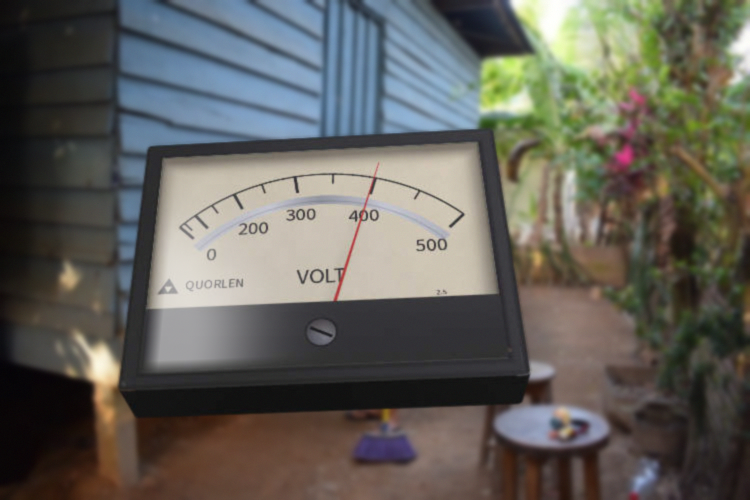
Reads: 400V
